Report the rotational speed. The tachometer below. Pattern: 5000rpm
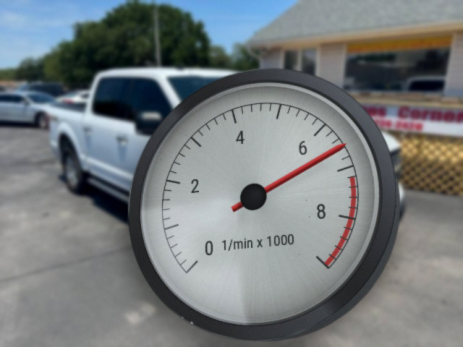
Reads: 6600rpm
